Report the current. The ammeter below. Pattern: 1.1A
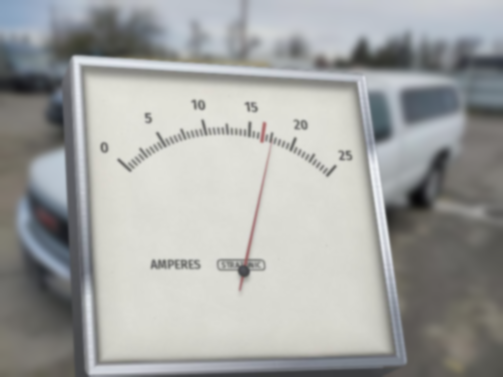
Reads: 17.5A
